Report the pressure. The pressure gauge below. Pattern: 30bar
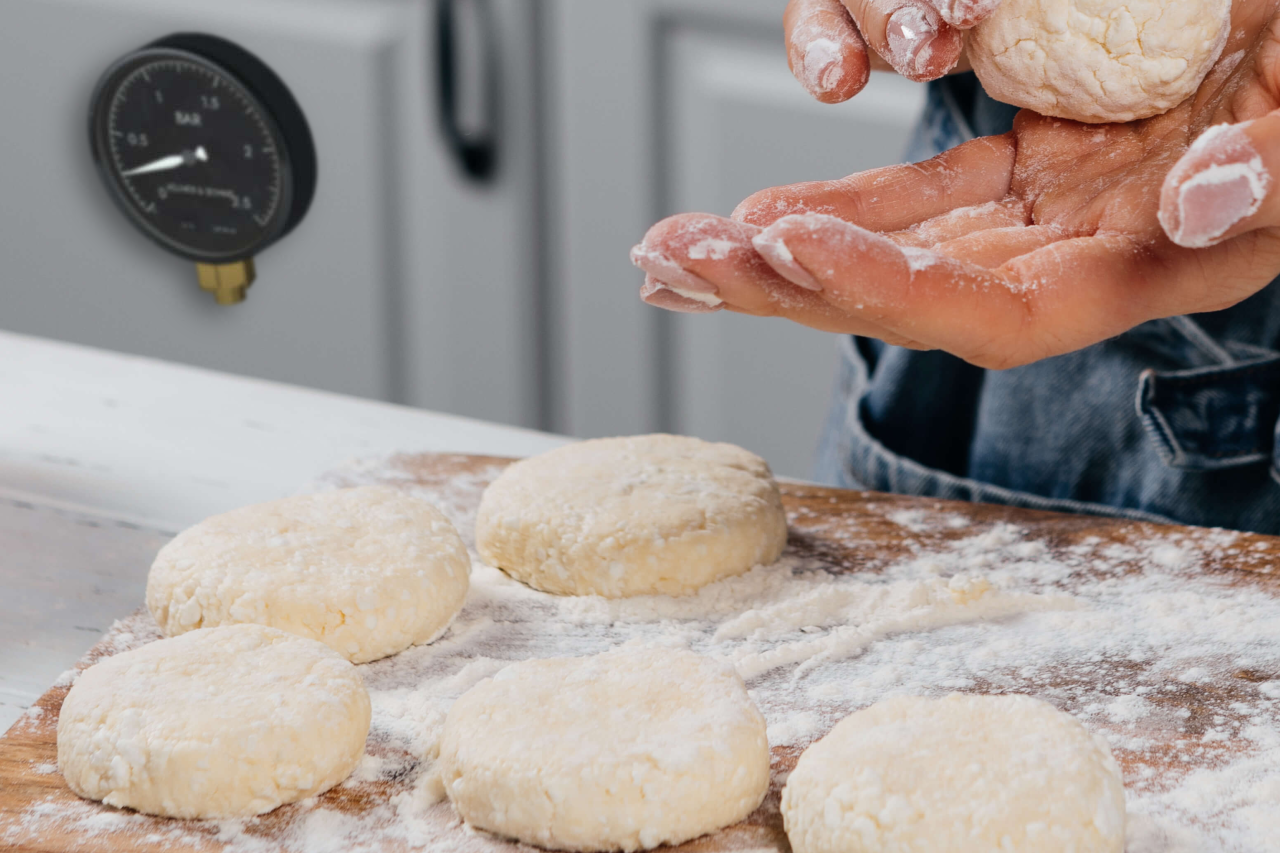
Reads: 0.25bar
